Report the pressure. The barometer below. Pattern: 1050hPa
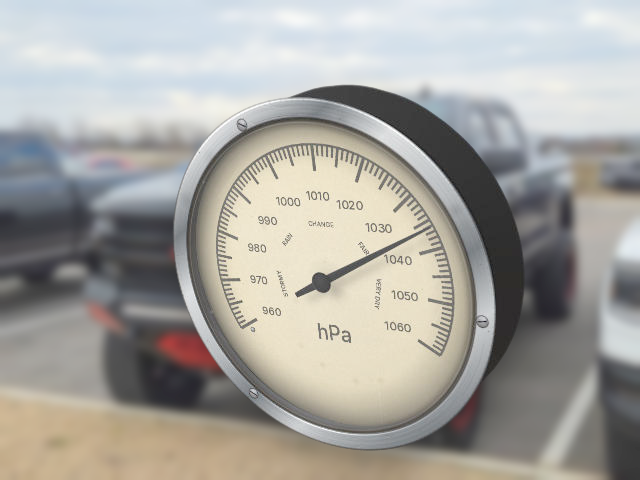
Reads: 1036hPa
